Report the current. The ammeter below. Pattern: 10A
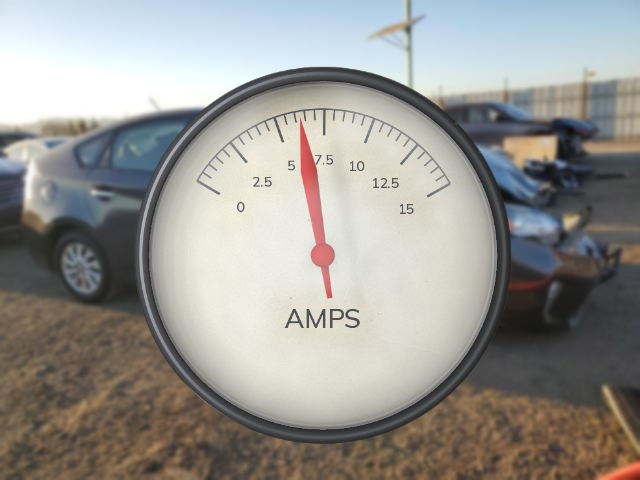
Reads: 6.25A
